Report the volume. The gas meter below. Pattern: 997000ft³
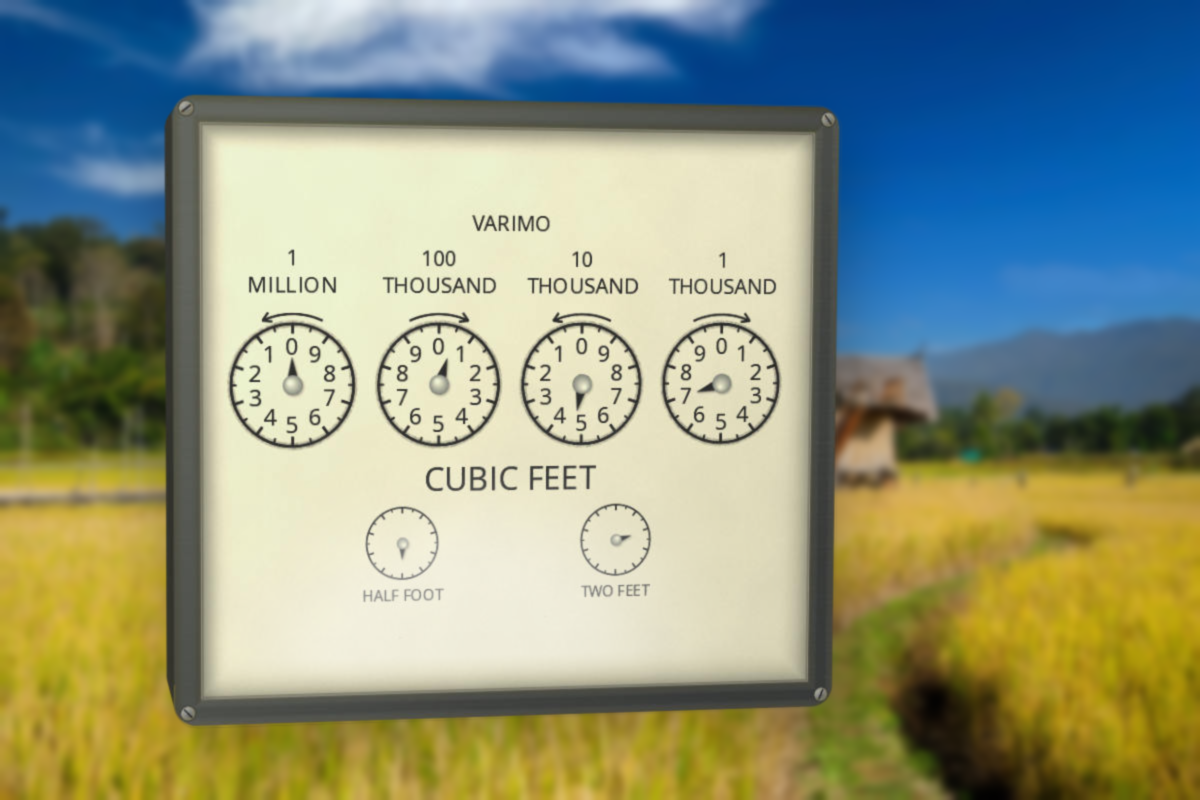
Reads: 4700ft³
